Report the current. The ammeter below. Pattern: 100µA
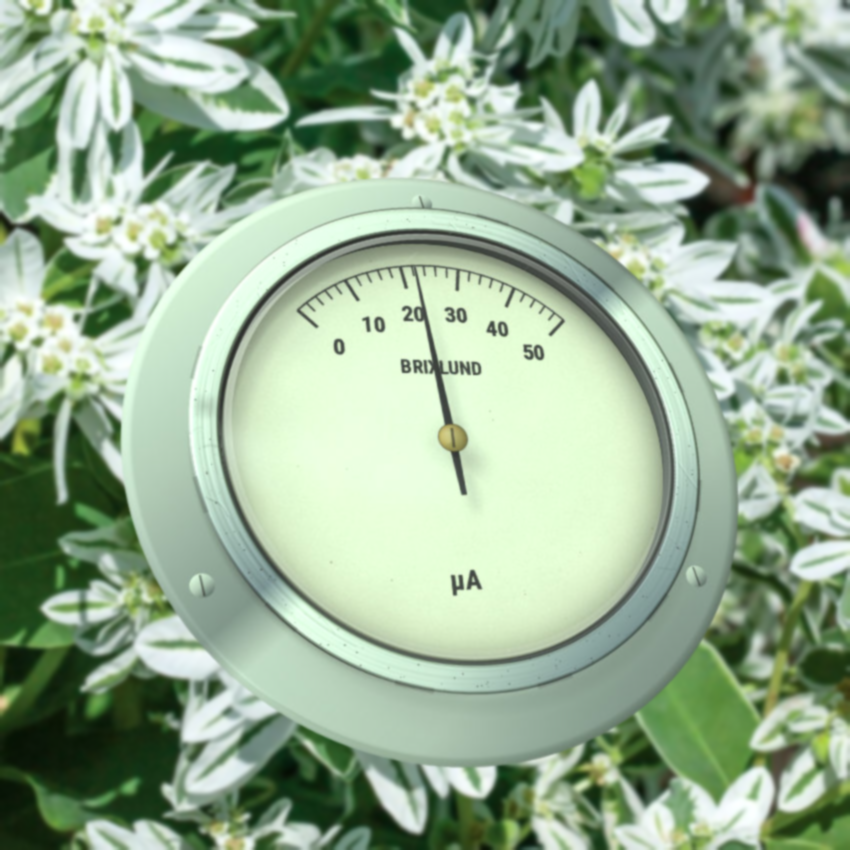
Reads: 22µA
